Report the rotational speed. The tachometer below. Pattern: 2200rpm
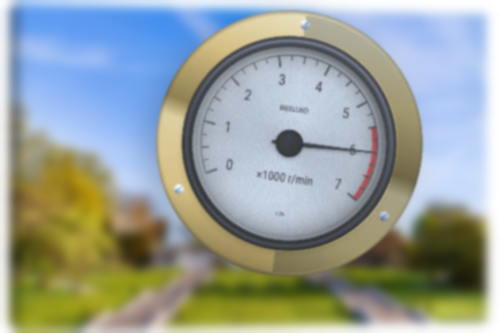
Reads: 6000rpm
